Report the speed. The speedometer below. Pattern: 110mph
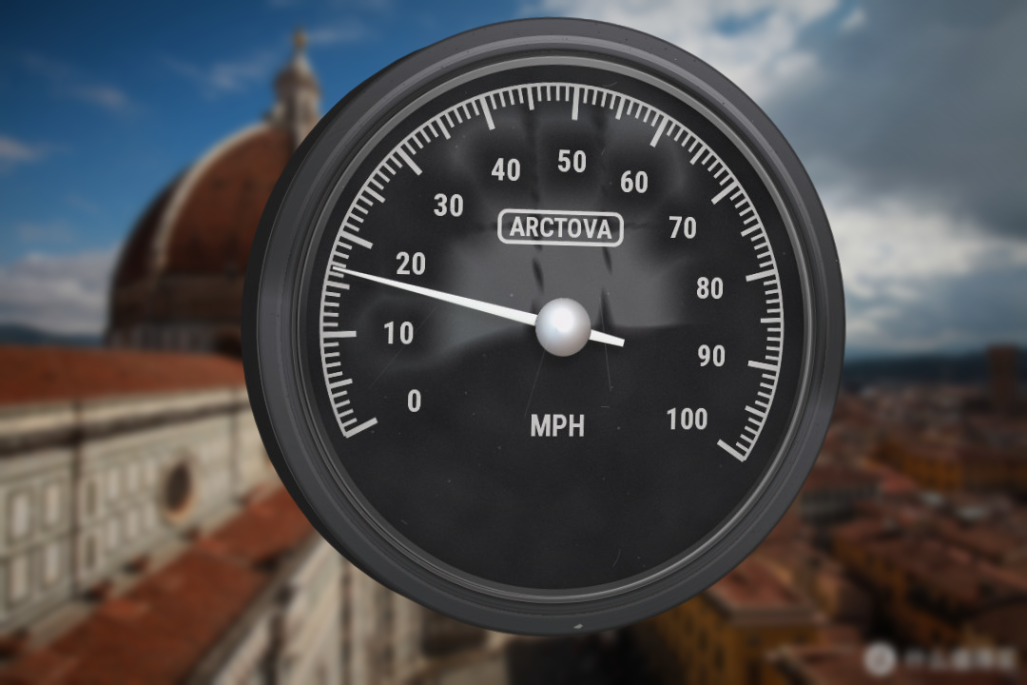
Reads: 16.5mph
